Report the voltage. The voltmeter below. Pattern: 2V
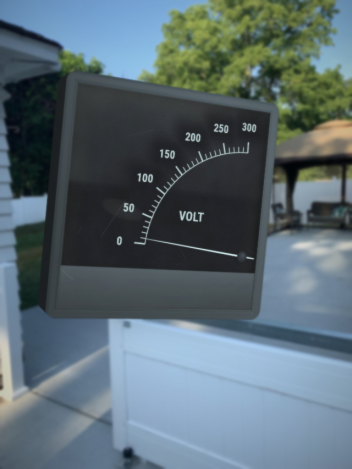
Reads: 10V
